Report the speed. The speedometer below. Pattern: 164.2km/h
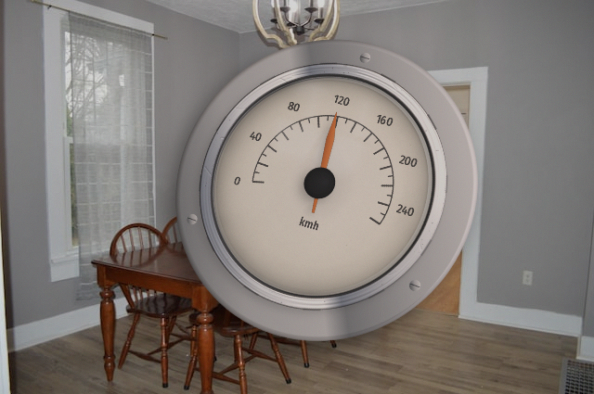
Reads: 120km/h
